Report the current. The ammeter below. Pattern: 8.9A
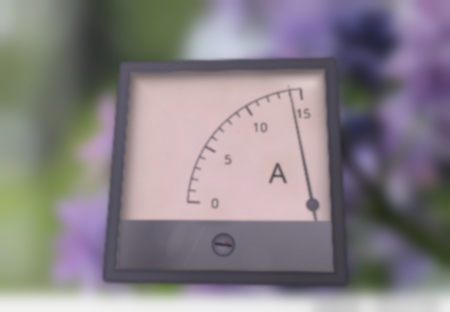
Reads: 14A
